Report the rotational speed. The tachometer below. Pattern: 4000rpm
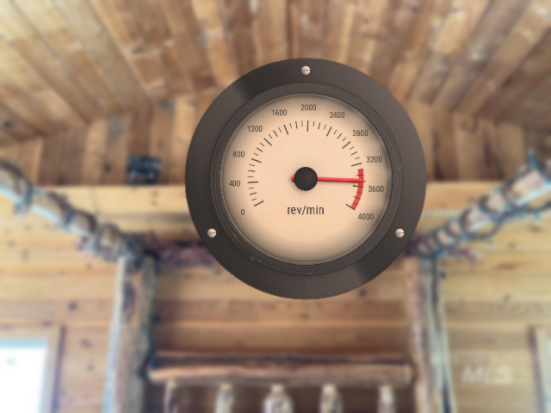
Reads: 3500rpm
